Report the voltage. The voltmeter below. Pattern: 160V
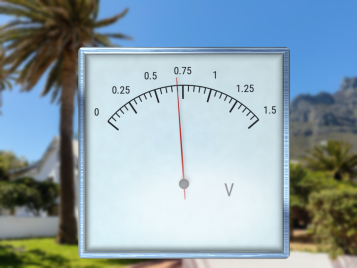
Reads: 0.7V
